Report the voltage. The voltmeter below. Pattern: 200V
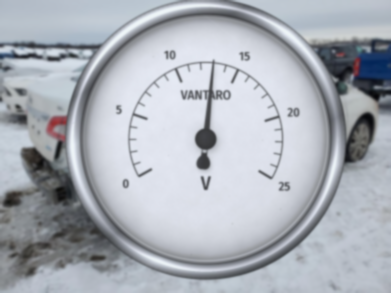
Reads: 13V
